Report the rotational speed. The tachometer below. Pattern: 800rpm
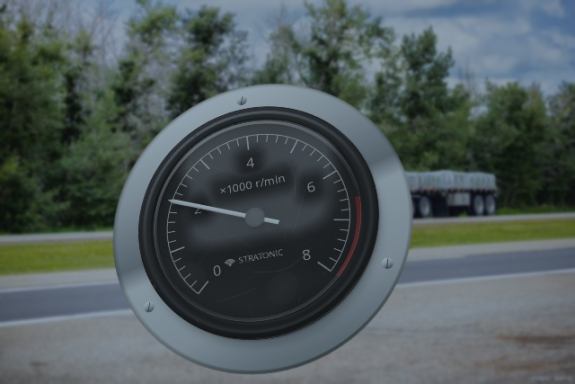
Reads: 2000rpm
